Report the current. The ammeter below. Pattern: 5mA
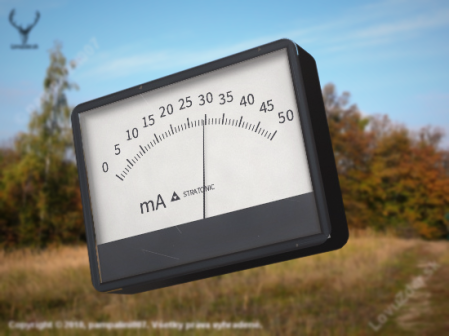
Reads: 30mA
